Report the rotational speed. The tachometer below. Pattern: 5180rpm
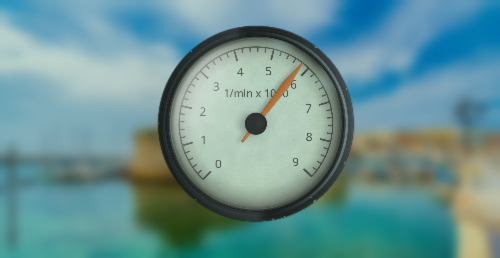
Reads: 5800rpm
